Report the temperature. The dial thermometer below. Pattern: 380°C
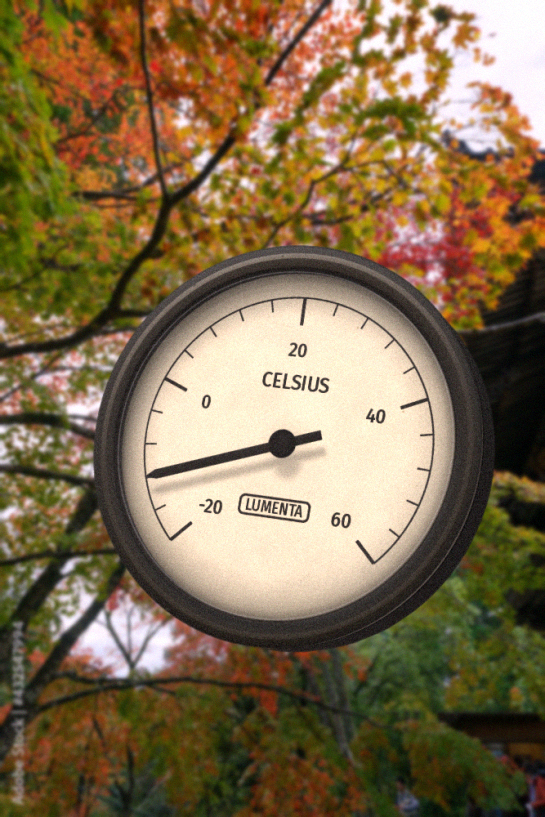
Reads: -12°C
